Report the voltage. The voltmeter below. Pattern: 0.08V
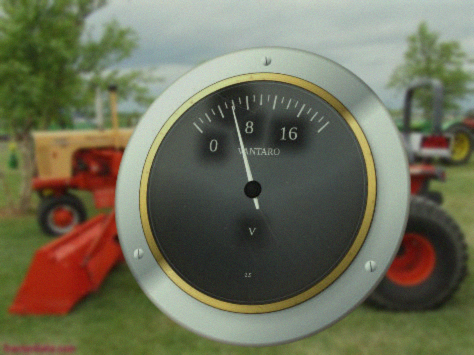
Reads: 6V
